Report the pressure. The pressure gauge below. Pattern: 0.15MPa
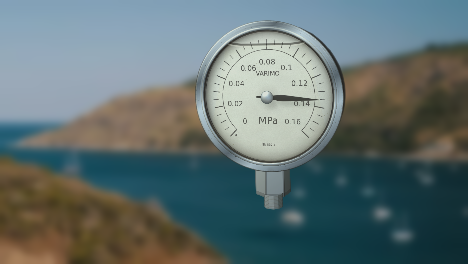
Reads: 0.135MPa
